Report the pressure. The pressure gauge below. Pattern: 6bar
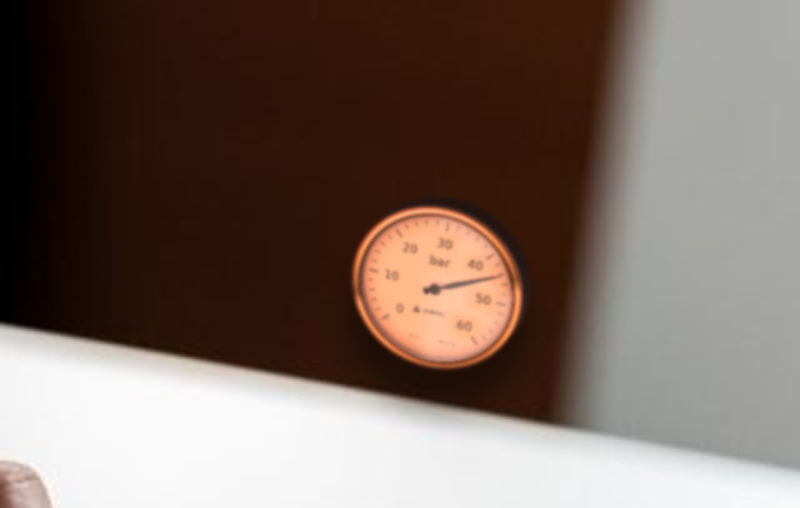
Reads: 44bar
